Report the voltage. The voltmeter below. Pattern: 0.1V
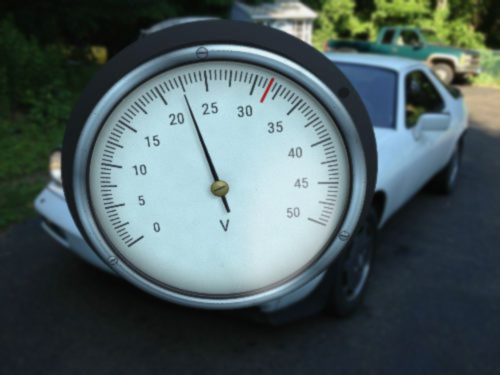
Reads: 22.5V
